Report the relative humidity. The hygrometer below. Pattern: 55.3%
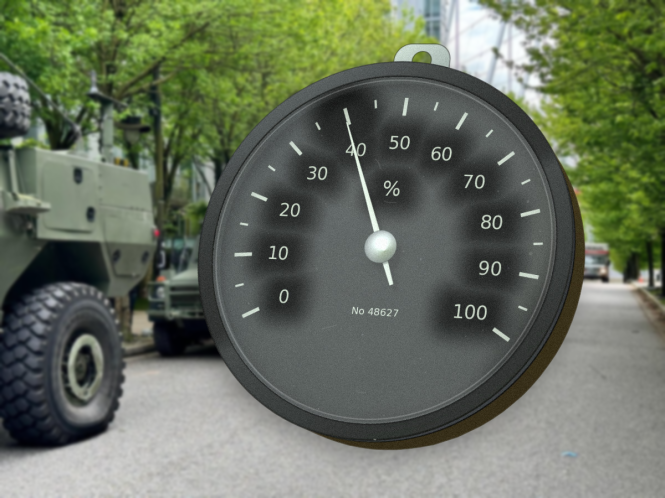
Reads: 40%
